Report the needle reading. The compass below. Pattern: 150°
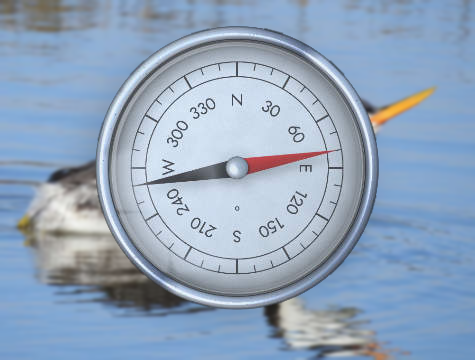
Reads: 80°
